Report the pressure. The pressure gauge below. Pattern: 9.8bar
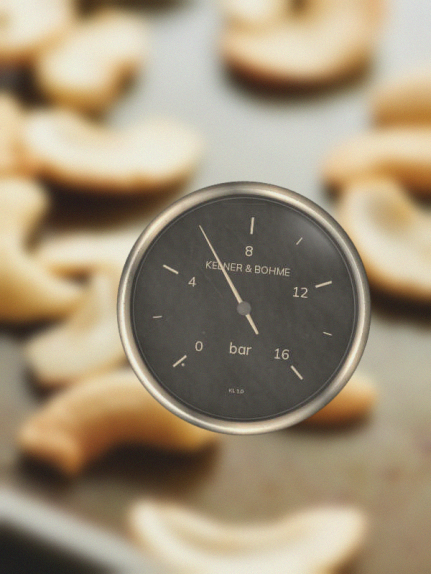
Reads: 6bar
